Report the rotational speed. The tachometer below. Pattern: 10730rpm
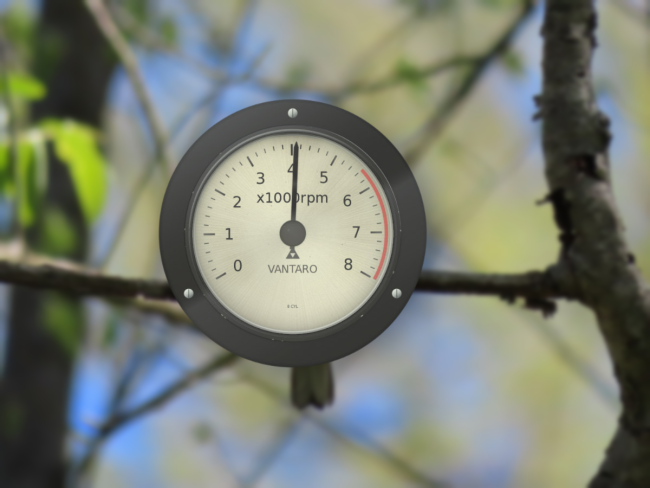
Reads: 4100rpm
